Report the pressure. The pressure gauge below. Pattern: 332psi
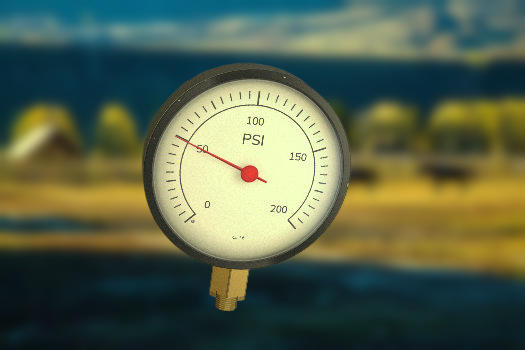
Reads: 50psi
